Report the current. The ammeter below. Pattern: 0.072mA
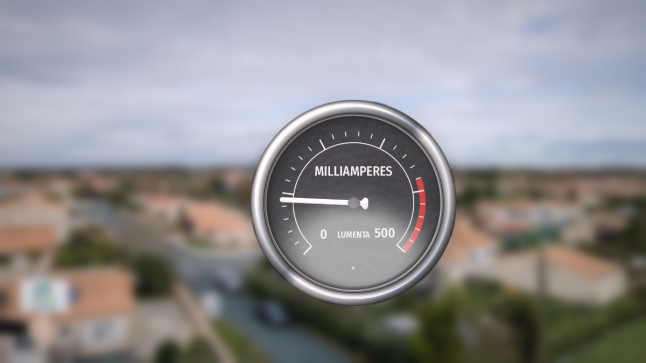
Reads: 90mA
